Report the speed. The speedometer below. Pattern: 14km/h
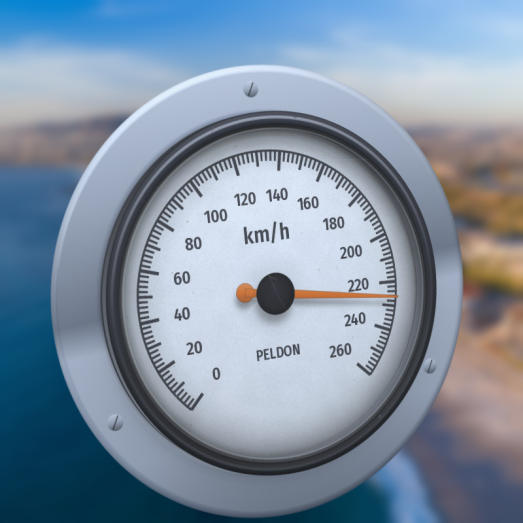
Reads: 226km/h
